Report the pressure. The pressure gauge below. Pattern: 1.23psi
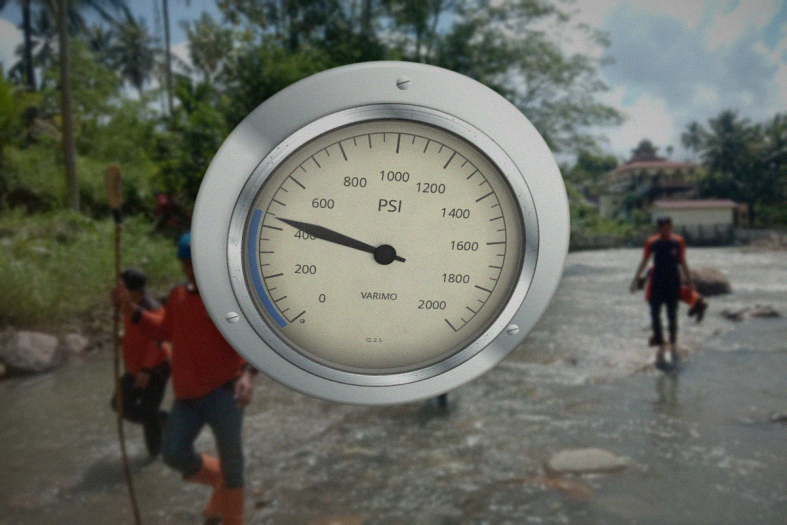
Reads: 450psi
